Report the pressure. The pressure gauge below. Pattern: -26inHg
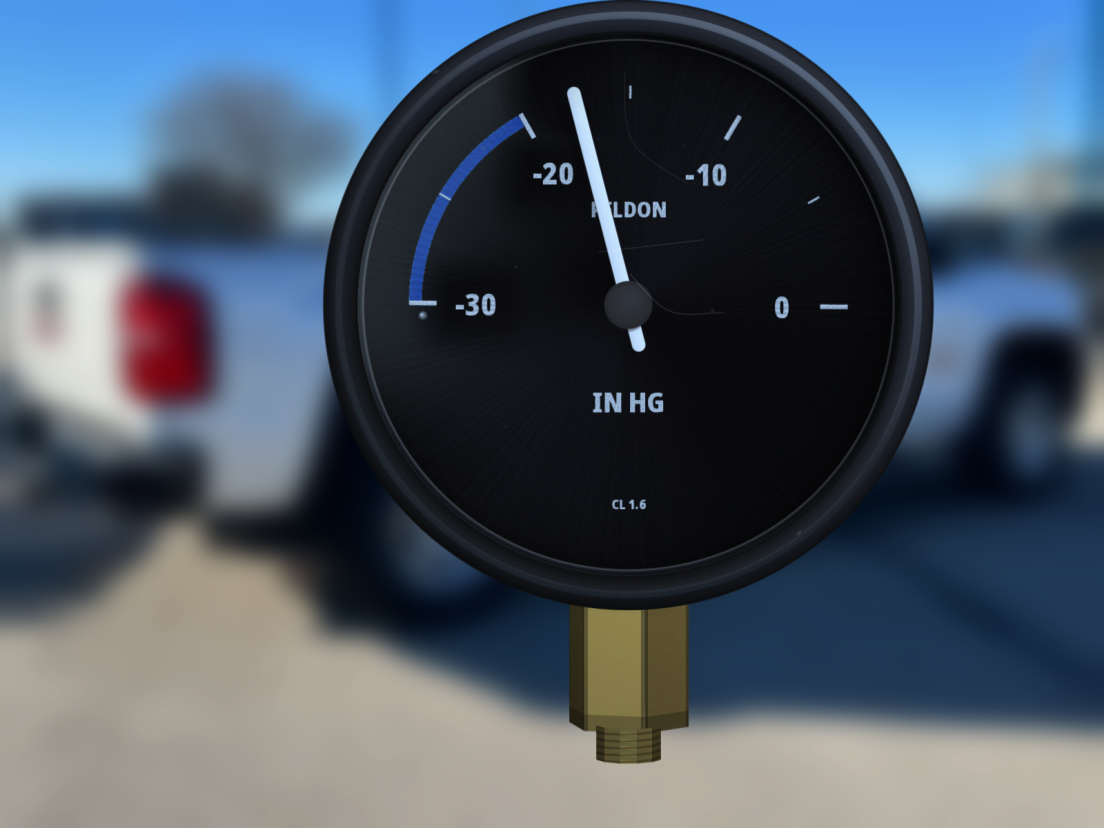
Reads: -17.5inHg
